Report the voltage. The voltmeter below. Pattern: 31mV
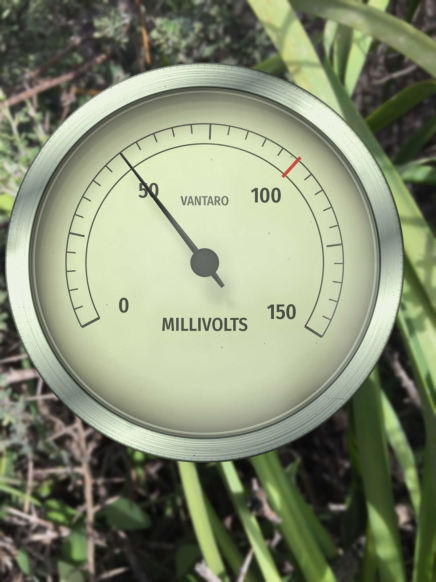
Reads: 50mV
